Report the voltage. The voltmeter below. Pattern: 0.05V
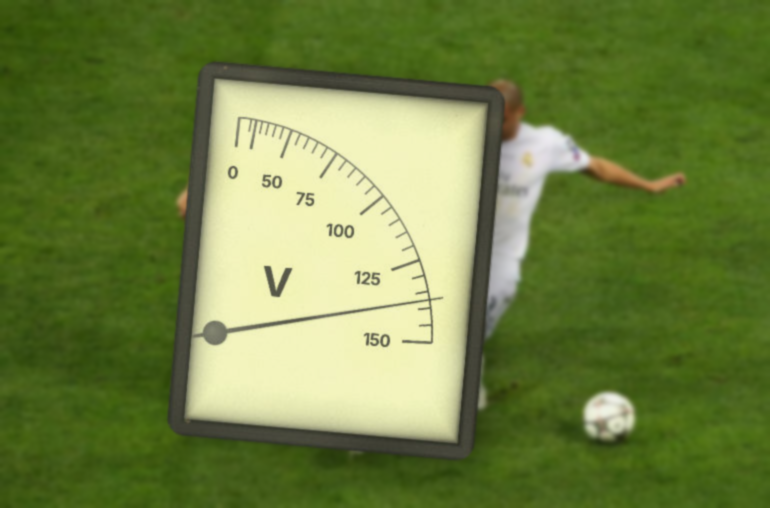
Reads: 137.5V
